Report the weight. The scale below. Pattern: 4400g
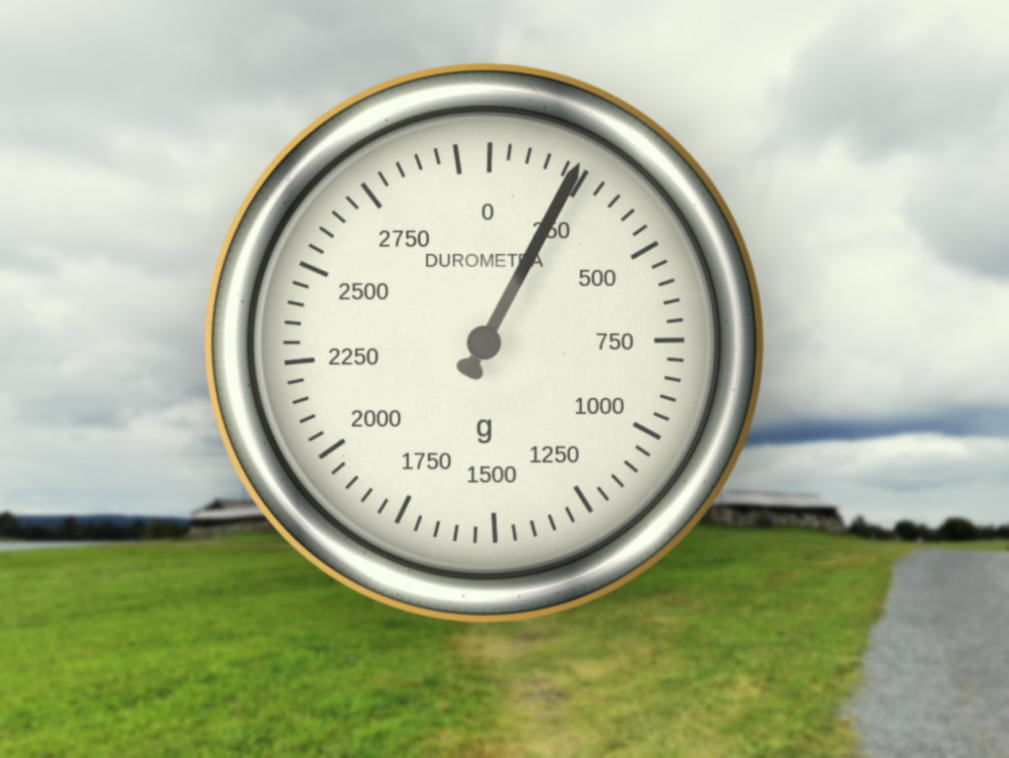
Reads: 225g
